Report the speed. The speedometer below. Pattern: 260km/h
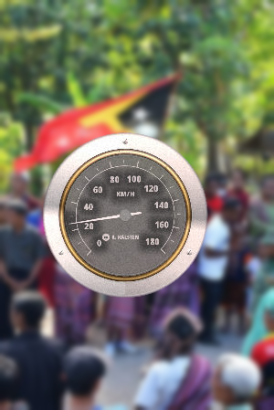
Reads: 25km/h
